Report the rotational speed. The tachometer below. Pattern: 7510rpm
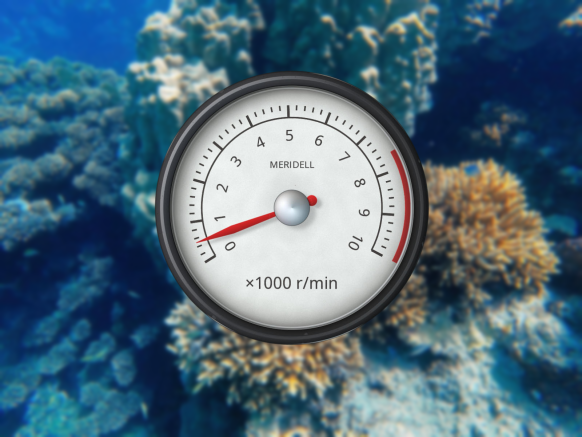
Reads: 500rpm
